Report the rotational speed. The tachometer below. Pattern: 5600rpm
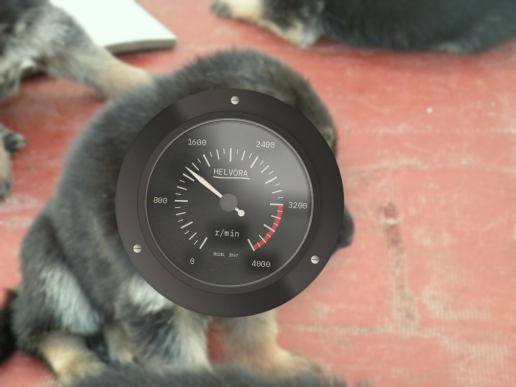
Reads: 1300rpm
